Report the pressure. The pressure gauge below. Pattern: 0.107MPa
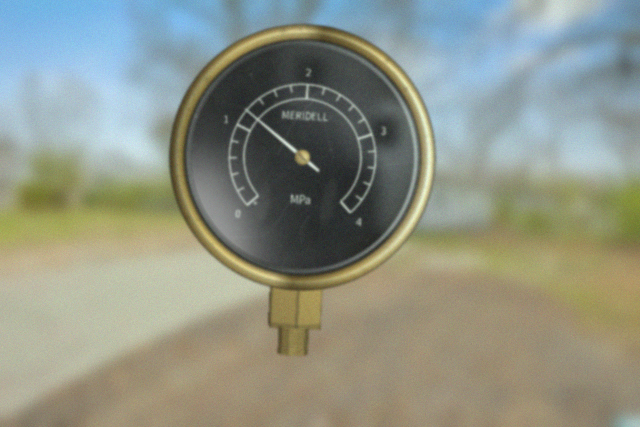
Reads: 1.2MPa
